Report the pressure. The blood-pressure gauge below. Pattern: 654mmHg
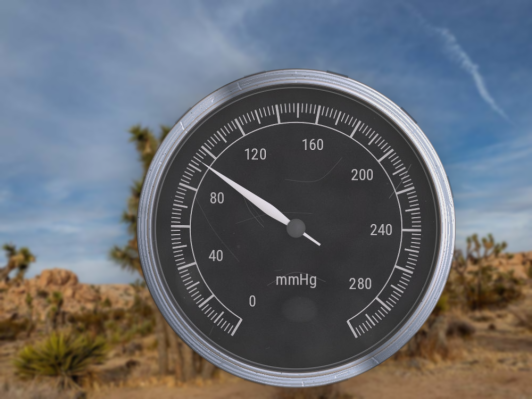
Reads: 94mmHg
